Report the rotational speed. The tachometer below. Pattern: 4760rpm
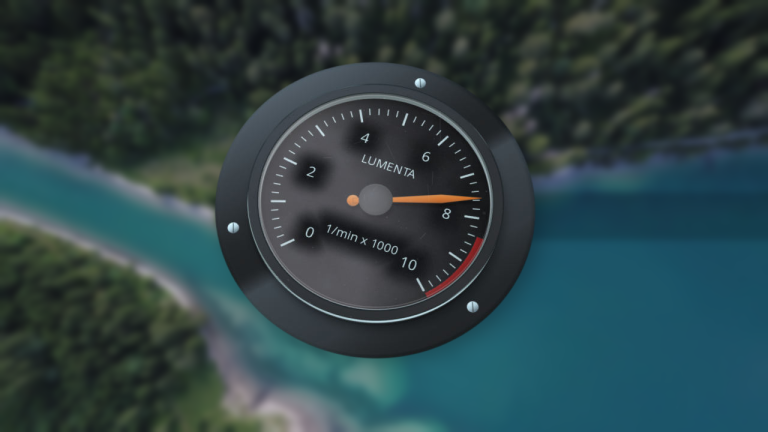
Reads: 7600rpm
